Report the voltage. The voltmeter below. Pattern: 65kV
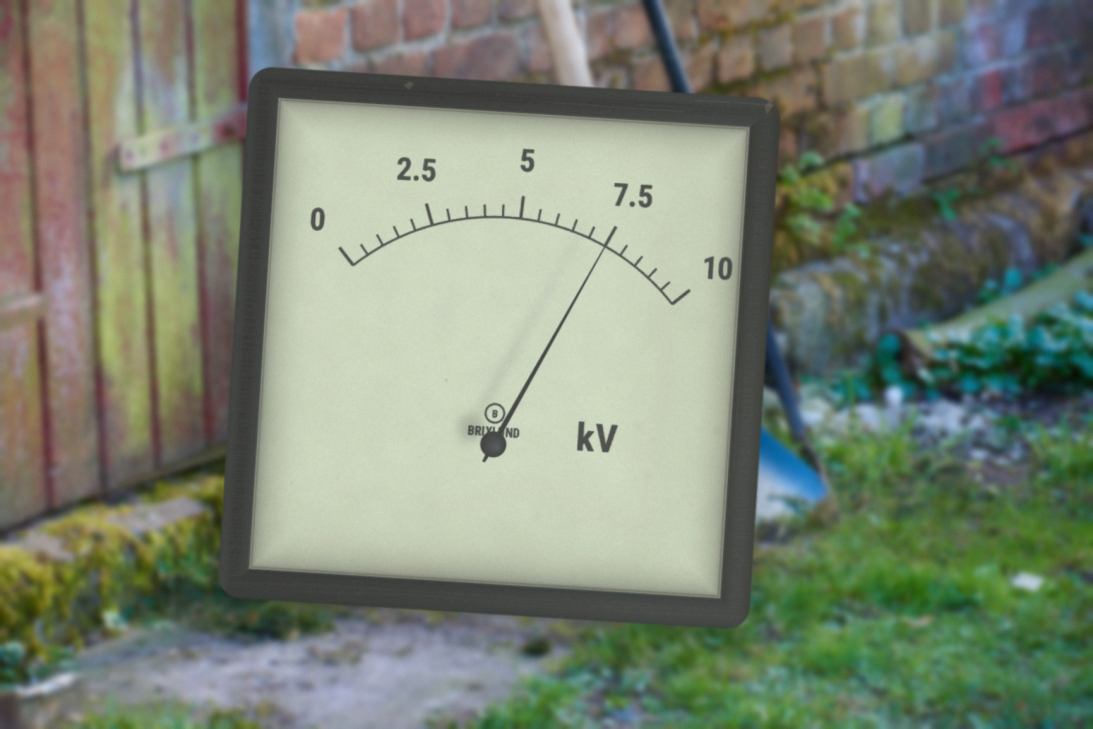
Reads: 7.5kV
